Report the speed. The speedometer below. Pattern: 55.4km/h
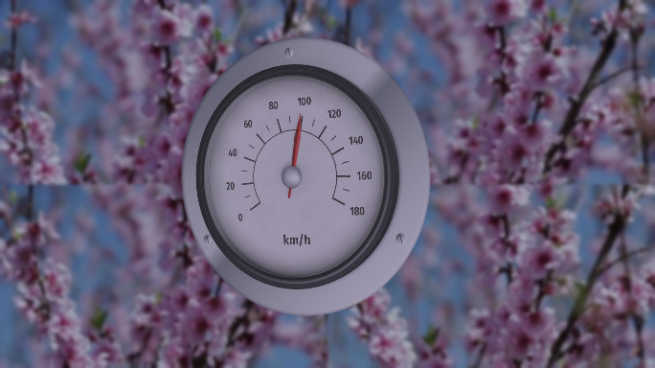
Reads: 100km/h
